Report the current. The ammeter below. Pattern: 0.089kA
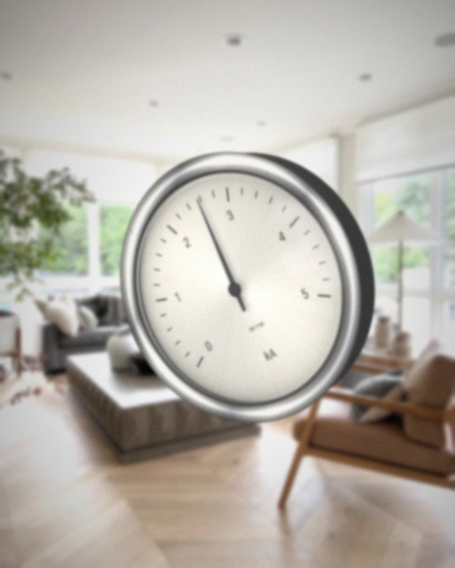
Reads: 2.6kA
